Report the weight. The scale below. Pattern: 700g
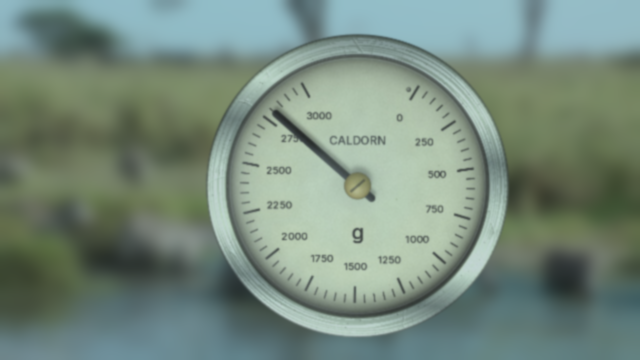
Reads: 2800g
